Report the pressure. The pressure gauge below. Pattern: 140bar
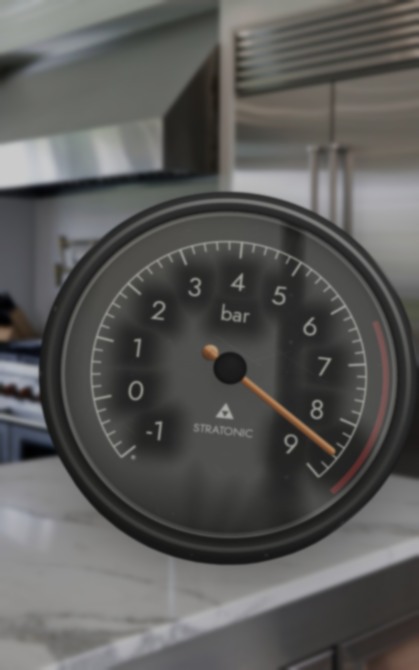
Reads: 8.6bar
